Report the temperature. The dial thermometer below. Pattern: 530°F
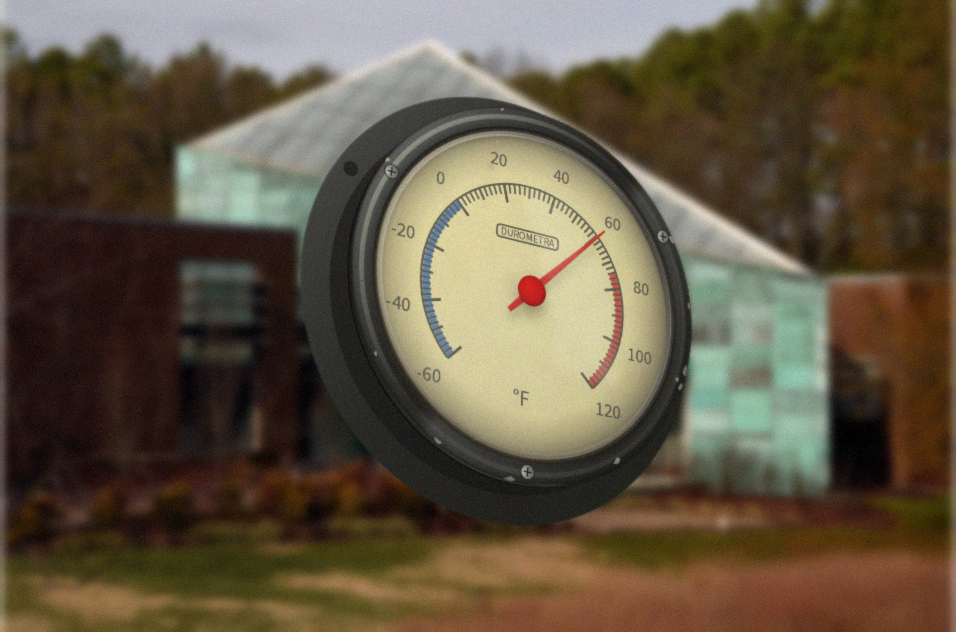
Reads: 60°F
